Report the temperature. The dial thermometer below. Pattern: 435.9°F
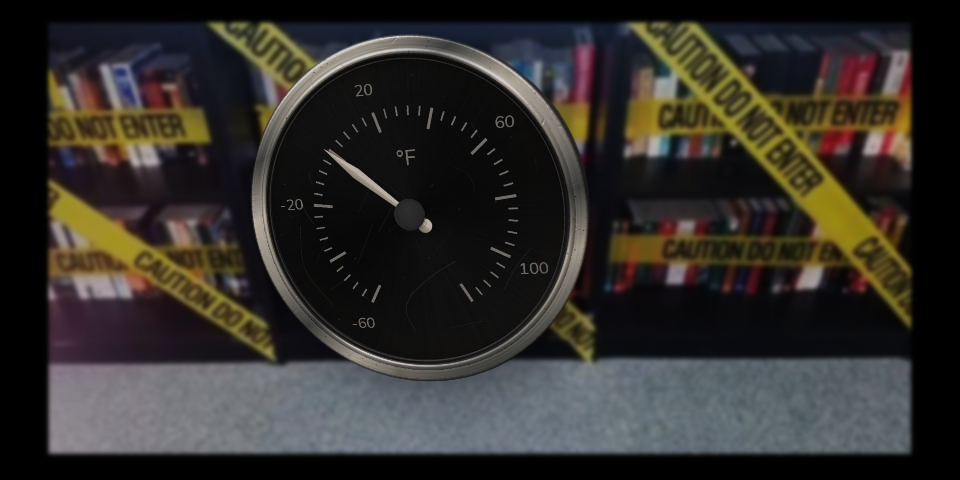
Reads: 0°F
